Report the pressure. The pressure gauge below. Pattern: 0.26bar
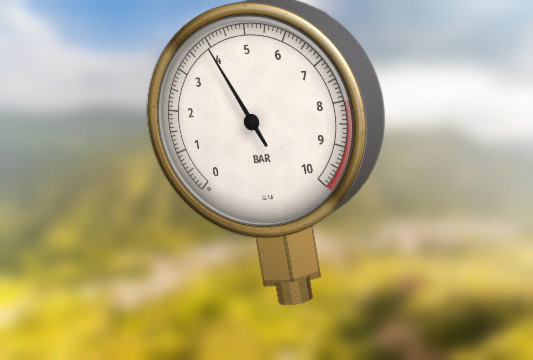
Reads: 4bar
